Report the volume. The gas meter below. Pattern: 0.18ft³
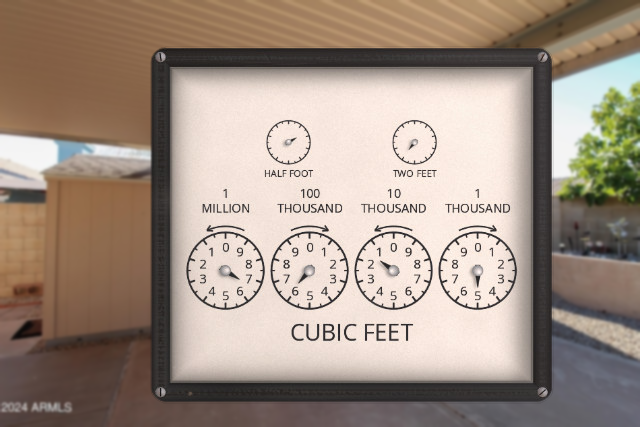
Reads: 661500ft³
